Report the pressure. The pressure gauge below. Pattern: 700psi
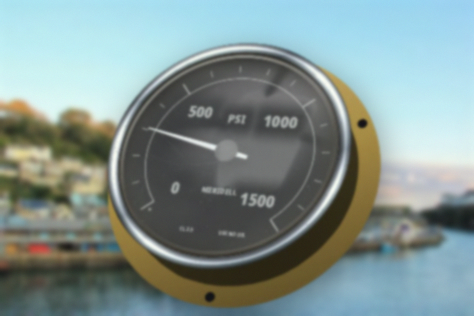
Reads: 300psi
